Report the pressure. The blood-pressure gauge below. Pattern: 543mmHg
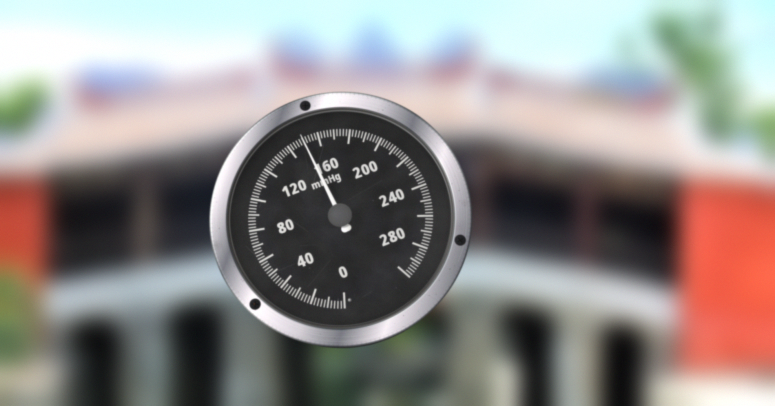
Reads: 150mmHg
